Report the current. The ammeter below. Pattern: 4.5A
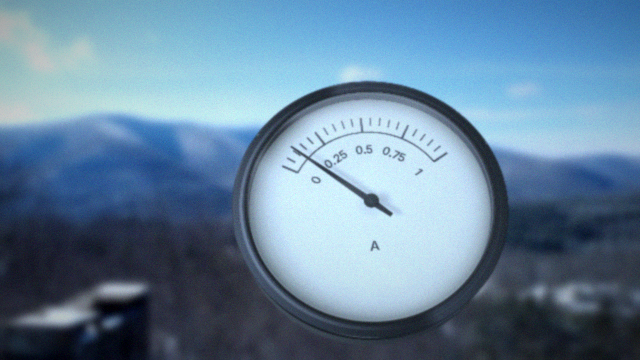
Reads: 0.1A
